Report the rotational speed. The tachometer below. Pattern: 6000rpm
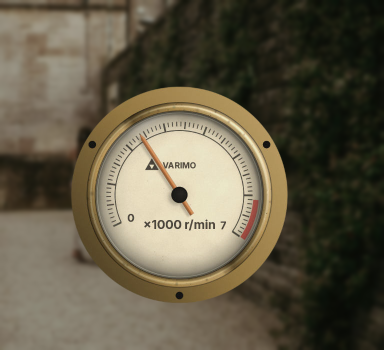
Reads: 2400rpm
